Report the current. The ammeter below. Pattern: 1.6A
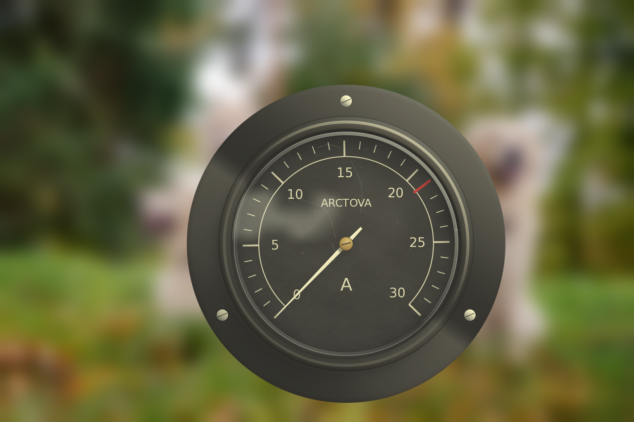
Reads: 0A
